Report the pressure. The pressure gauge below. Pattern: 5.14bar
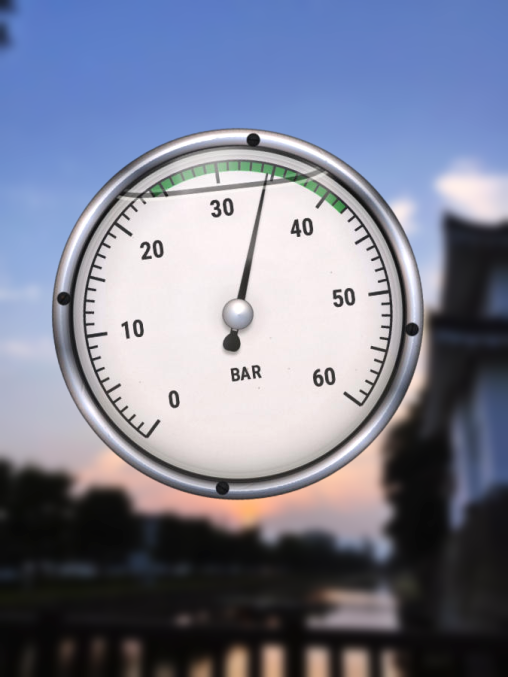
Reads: 34.5bar
